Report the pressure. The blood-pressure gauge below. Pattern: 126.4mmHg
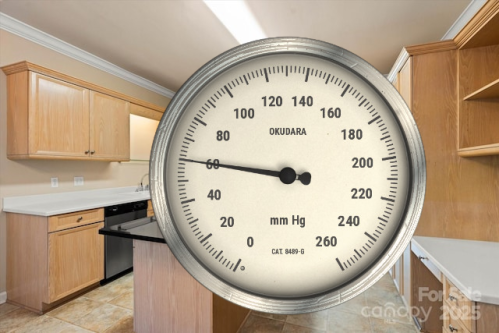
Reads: 60mmHg
